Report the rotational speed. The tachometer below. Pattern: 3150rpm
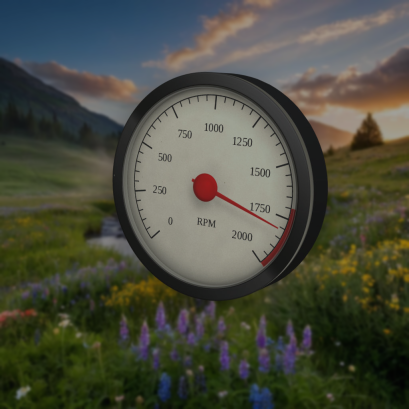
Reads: 1800rpm
